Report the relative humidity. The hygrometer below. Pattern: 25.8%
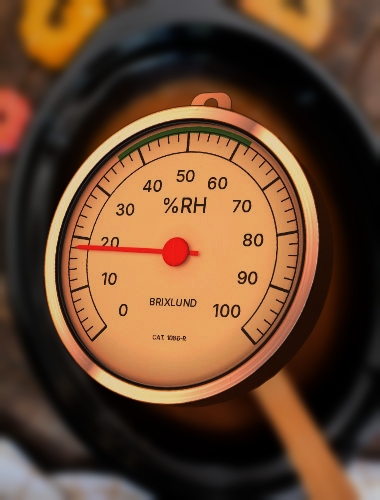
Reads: 18%
